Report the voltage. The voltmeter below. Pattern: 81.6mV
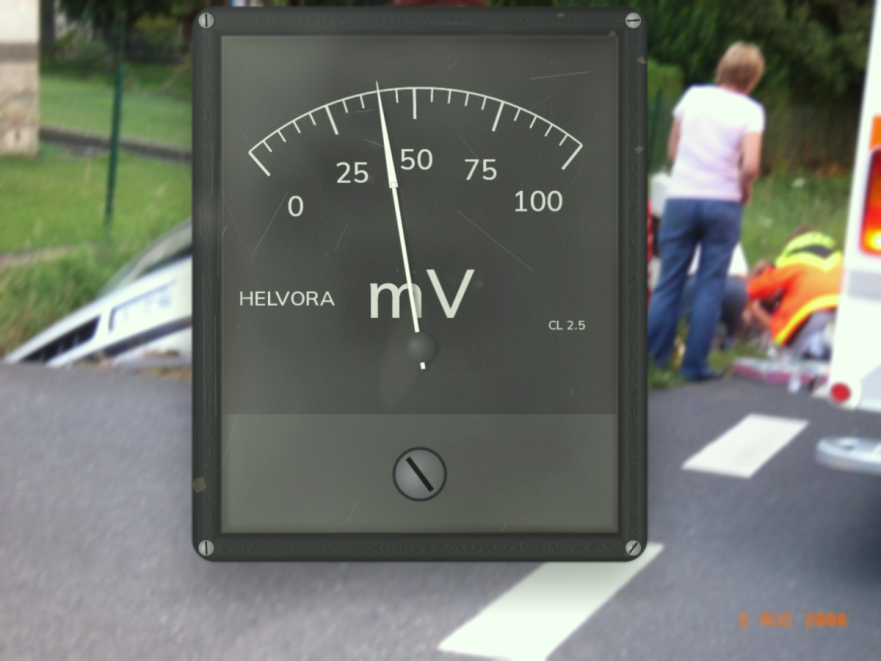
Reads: 40mV
